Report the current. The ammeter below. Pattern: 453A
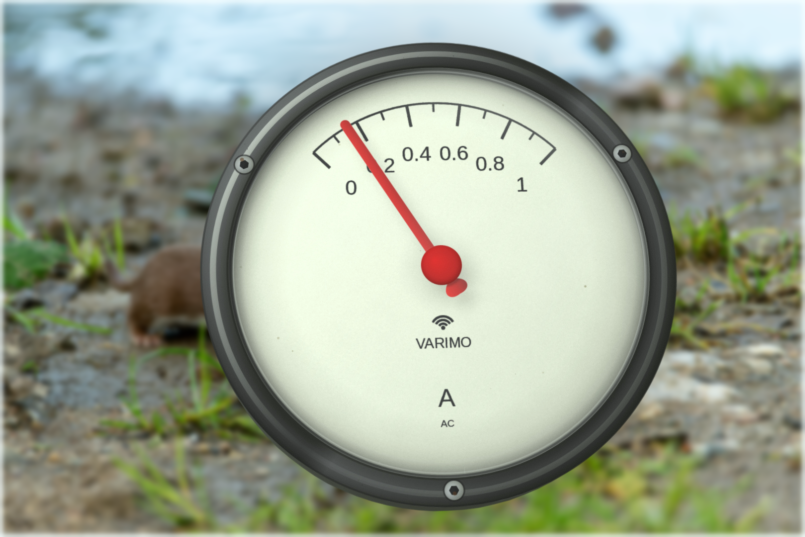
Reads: 0.15A
